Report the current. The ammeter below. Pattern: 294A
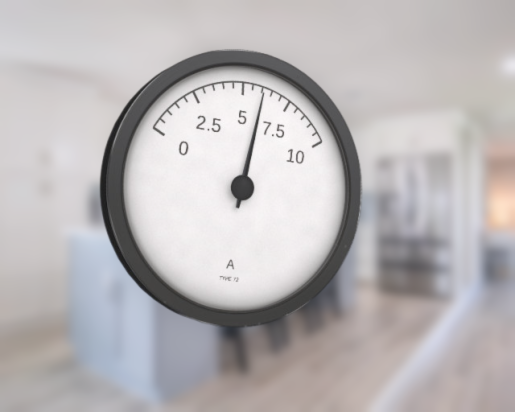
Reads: 6A
